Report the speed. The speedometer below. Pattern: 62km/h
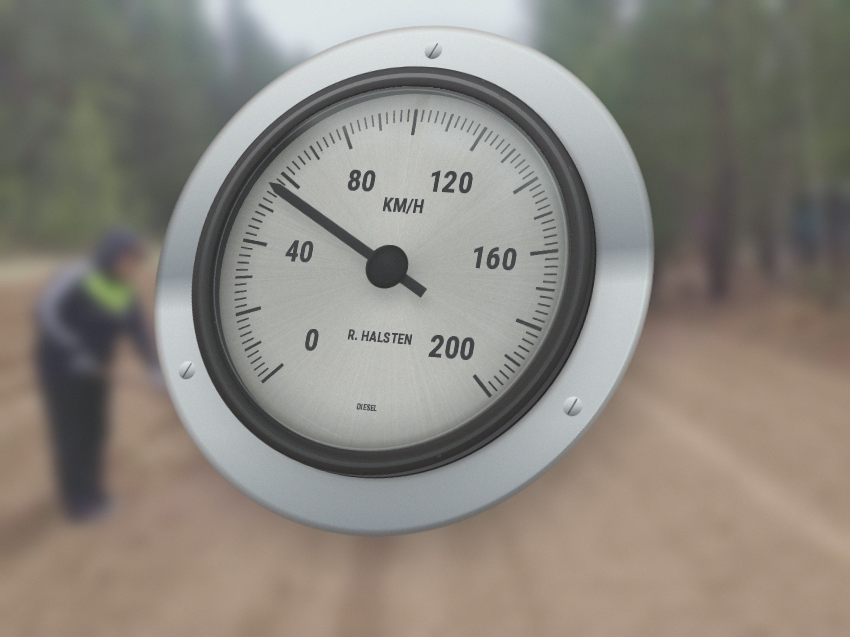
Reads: 56km/h
